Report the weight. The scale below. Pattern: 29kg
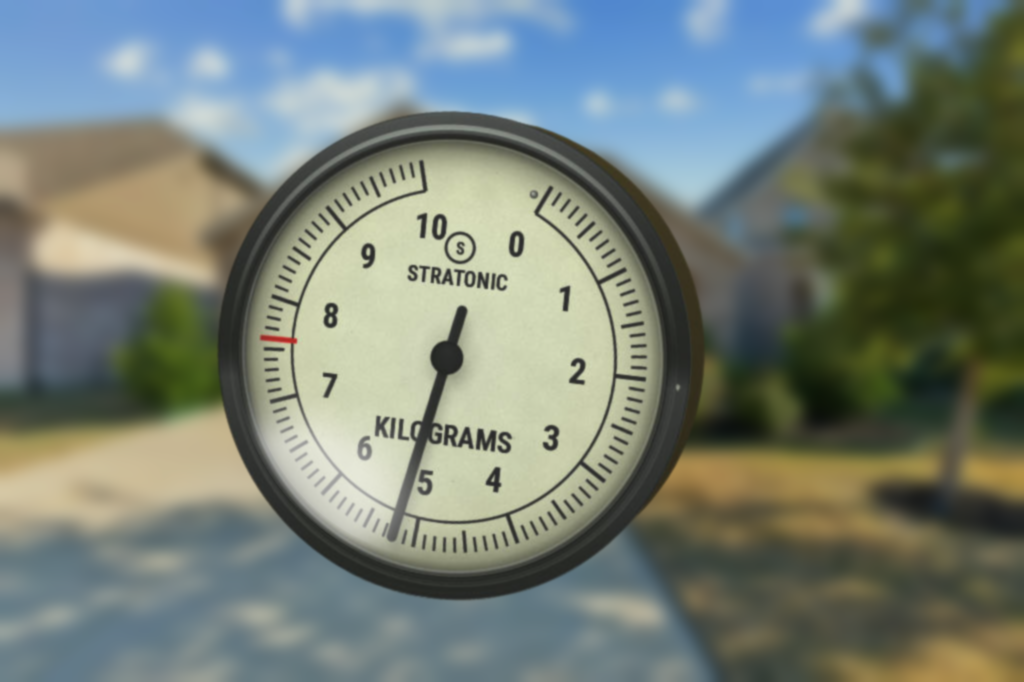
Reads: 5.2kg
